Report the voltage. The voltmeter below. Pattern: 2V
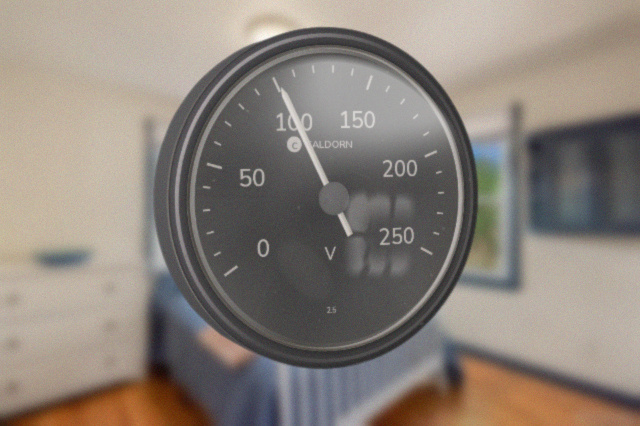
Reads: 100V
